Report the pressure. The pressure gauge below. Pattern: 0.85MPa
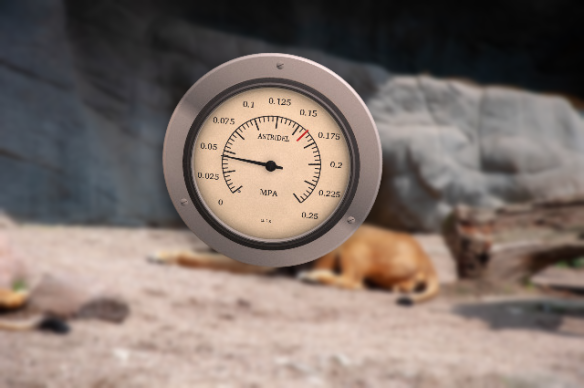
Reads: 0.045MPa
